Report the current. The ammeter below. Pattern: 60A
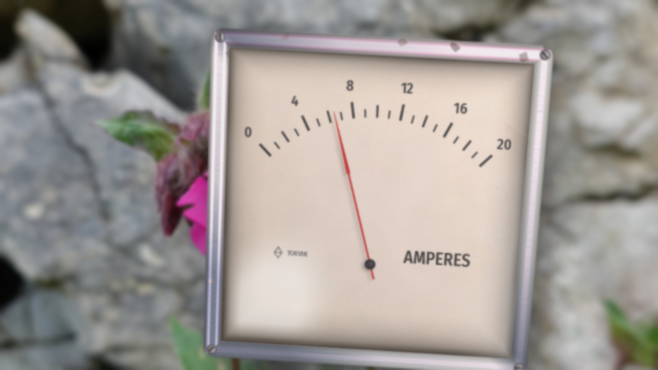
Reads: 6.5A
